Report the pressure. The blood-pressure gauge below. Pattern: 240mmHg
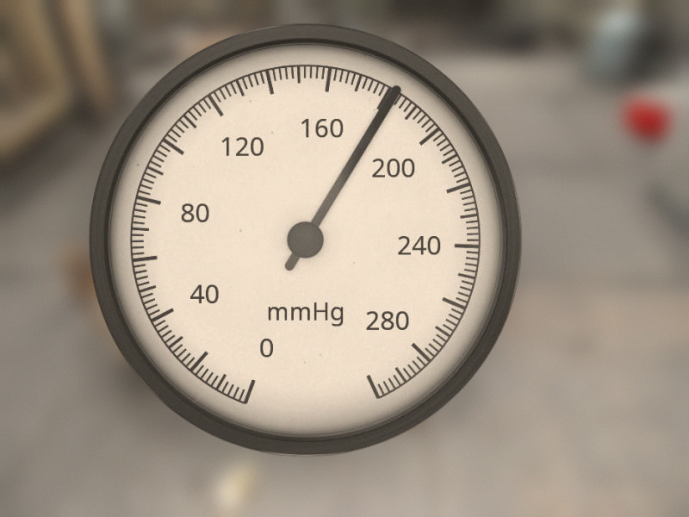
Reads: 182mmHg
